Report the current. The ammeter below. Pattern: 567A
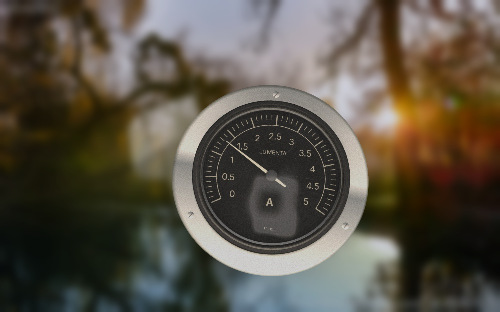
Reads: 1.3A
